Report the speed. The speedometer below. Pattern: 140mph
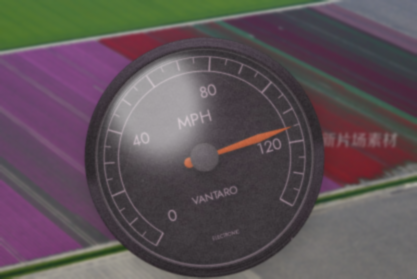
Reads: 115mph
